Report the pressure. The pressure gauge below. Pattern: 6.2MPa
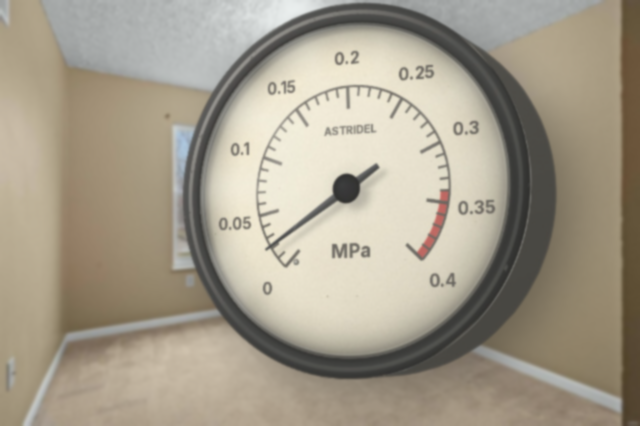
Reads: 0.02MPa
